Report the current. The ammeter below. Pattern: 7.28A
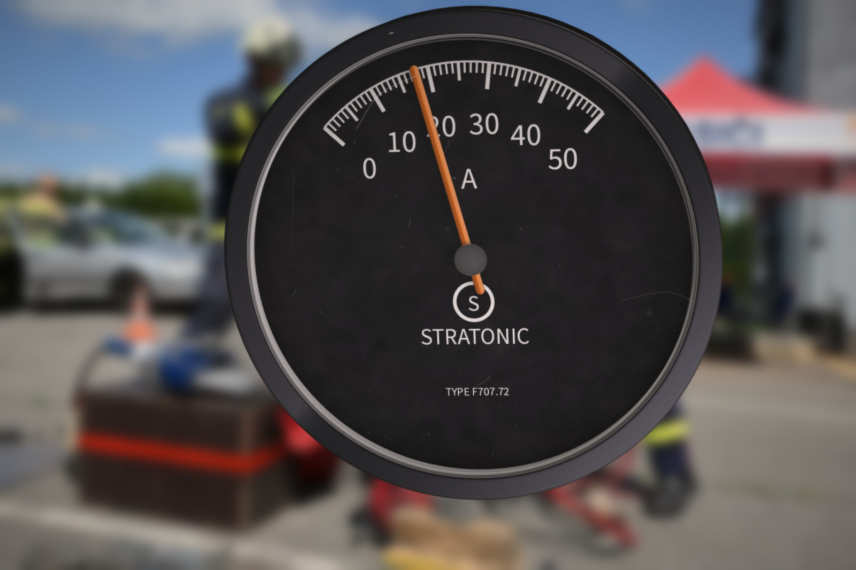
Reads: 18A
